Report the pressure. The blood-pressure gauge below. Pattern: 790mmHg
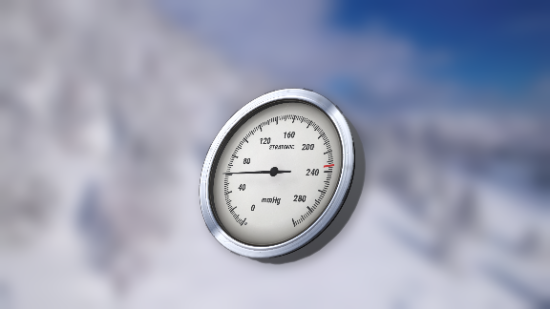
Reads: 60mmHg
